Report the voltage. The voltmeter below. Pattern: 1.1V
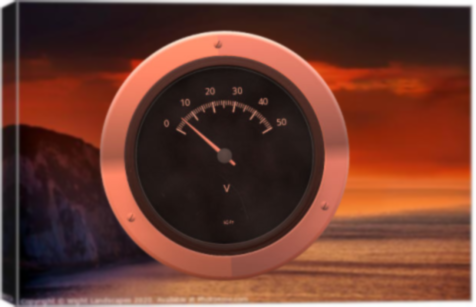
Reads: 5V
